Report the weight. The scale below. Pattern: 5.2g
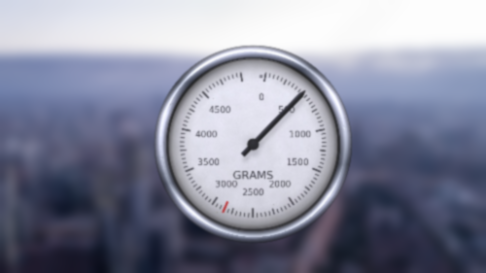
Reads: 500g
